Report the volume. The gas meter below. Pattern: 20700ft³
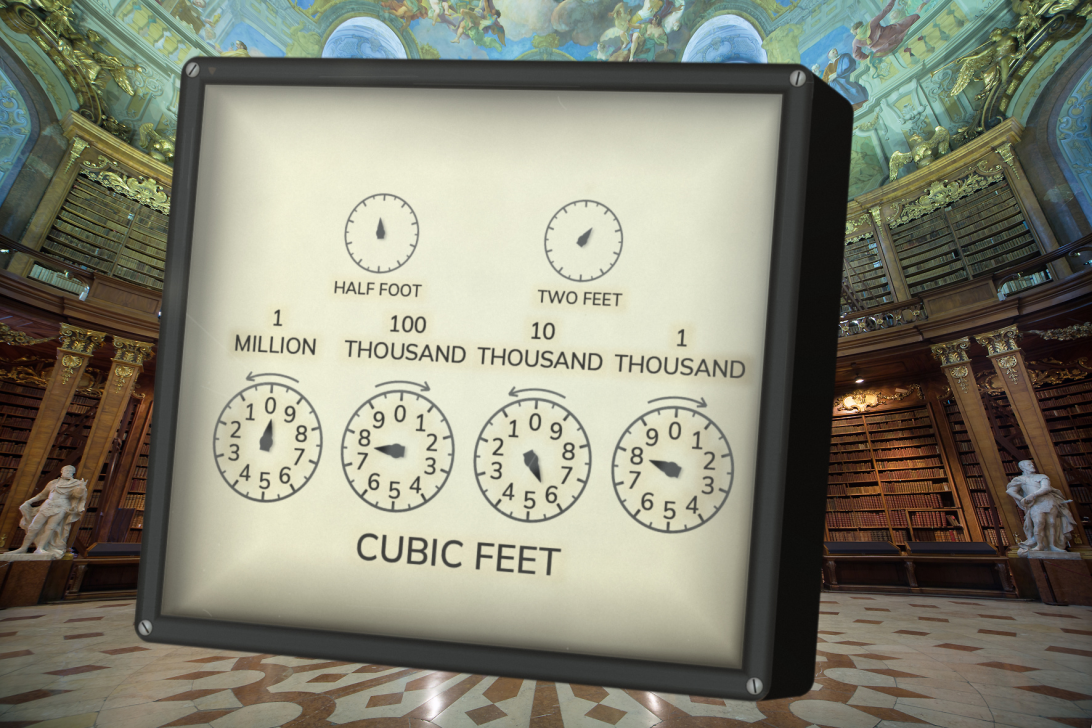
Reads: 975800ft³
